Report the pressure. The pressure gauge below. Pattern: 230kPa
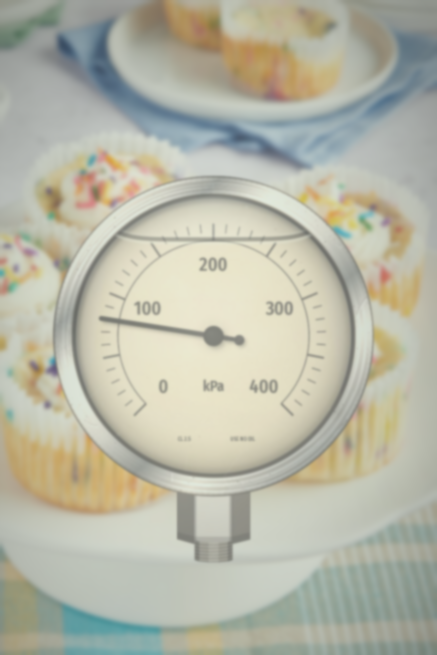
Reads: 80kPa
